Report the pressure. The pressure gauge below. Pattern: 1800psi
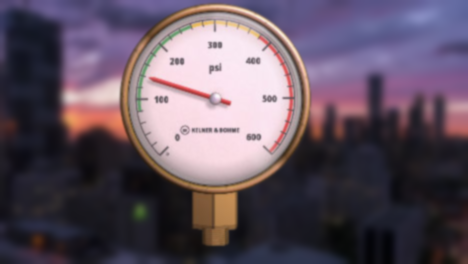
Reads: 140psi
